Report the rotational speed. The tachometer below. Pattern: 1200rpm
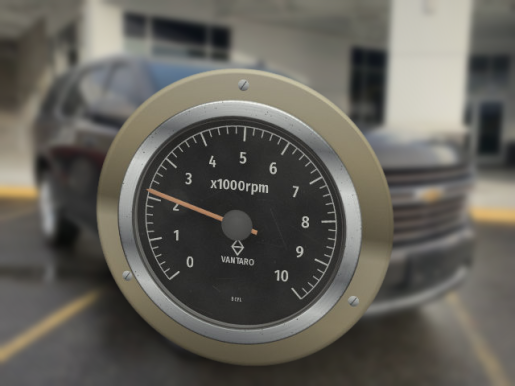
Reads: 2200rpm
